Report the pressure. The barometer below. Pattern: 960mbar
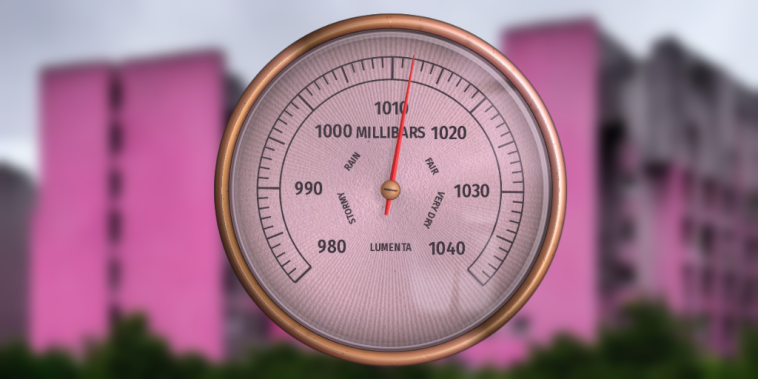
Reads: 1012mbar
